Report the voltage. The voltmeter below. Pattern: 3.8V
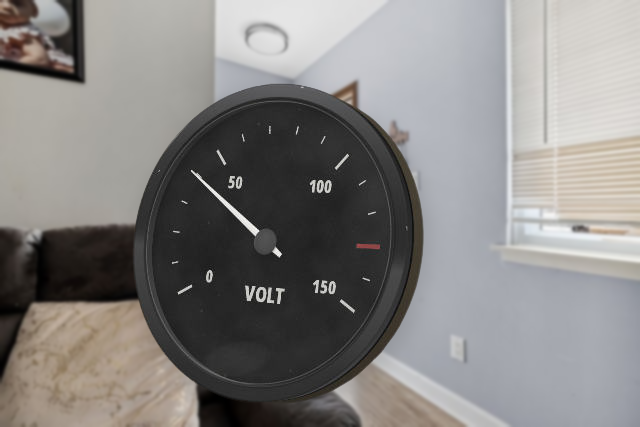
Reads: 40V
